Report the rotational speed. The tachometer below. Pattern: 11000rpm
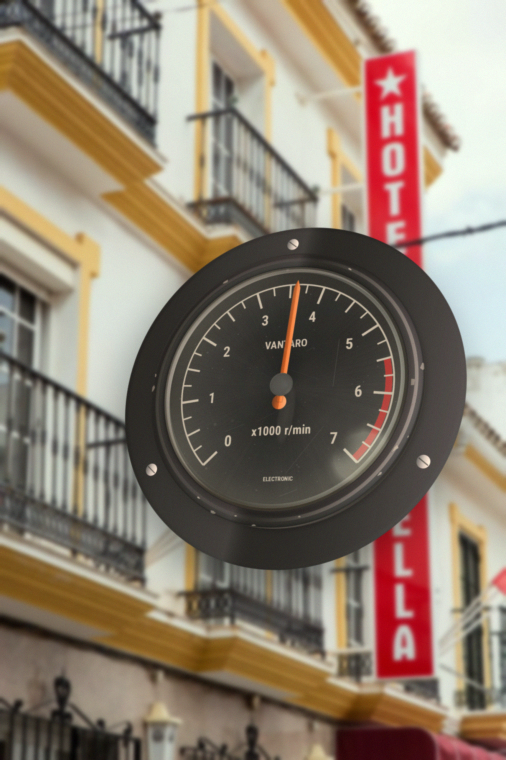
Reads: 3625rpm
